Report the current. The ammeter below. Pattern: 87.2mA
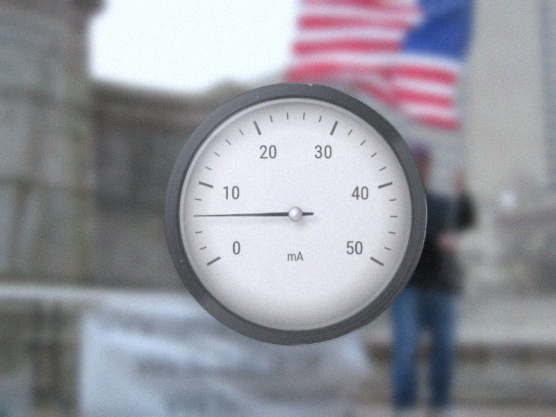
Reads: 6mA
